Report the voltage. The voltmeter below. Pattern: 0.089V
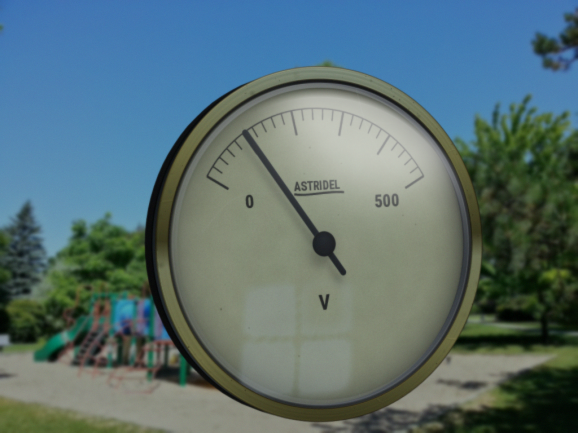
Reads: 100V
